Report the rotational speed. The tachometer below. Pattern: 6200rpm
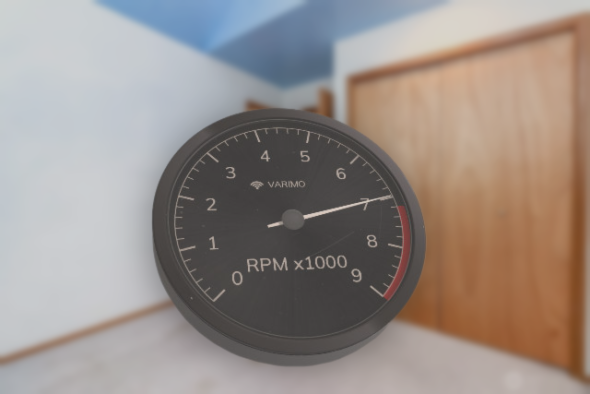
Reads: 7000rpm
